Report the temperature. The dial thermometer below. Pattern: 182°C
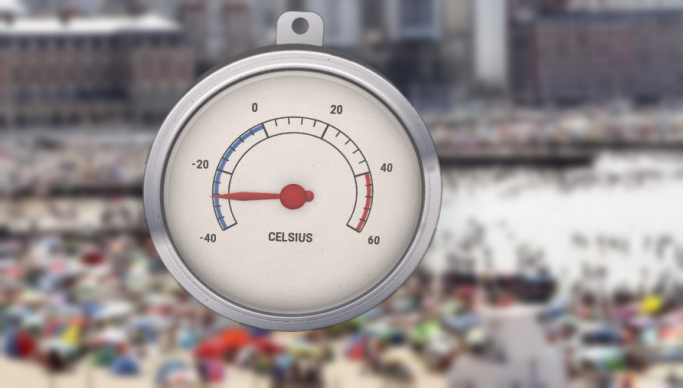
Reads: -28°C
